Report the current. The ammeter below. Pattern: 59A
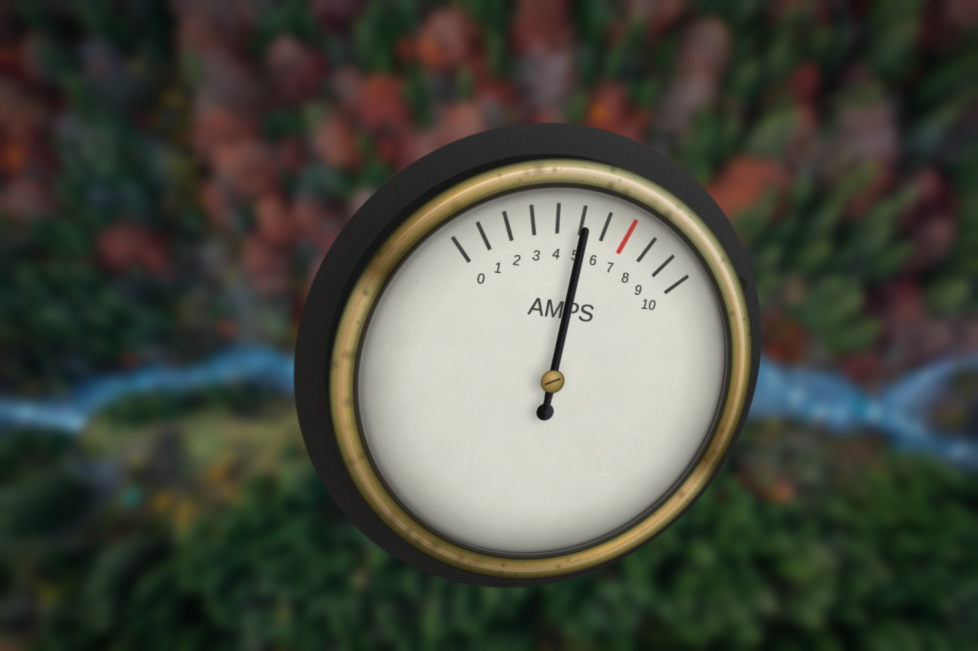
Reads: 5A
